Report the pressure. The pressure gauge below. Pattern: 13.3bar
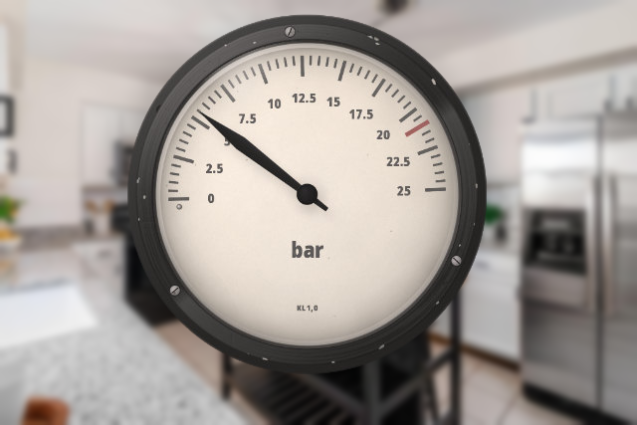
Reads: 5.5bar
